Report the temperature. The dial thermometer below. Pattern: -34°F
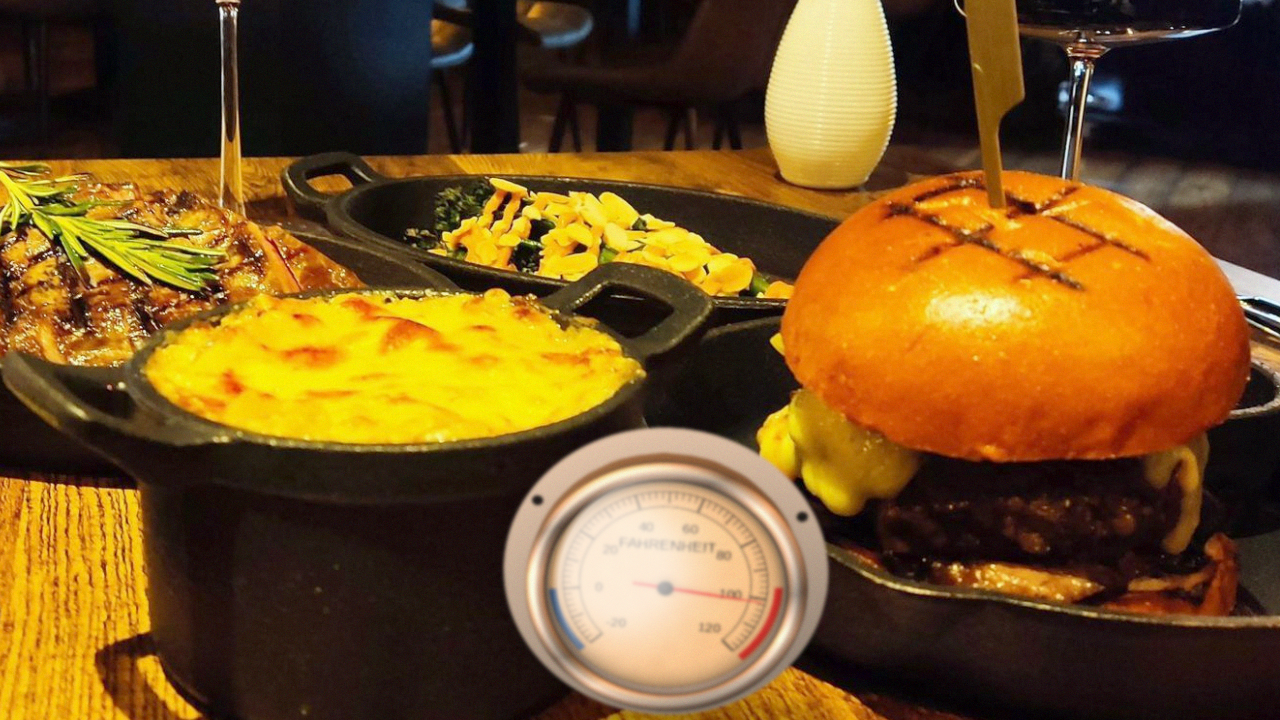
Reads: 100°F
